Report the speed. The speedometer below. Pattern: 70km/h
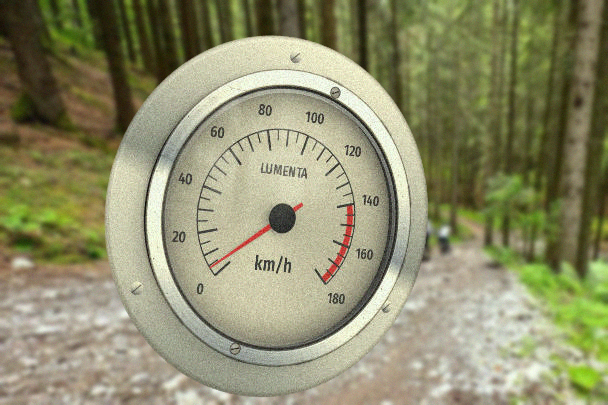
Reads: 5km/h
